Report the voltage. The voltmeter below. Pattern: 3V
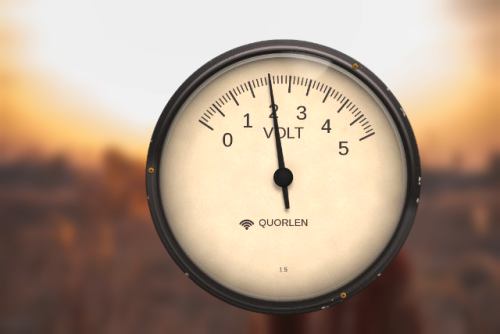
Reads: 2V
